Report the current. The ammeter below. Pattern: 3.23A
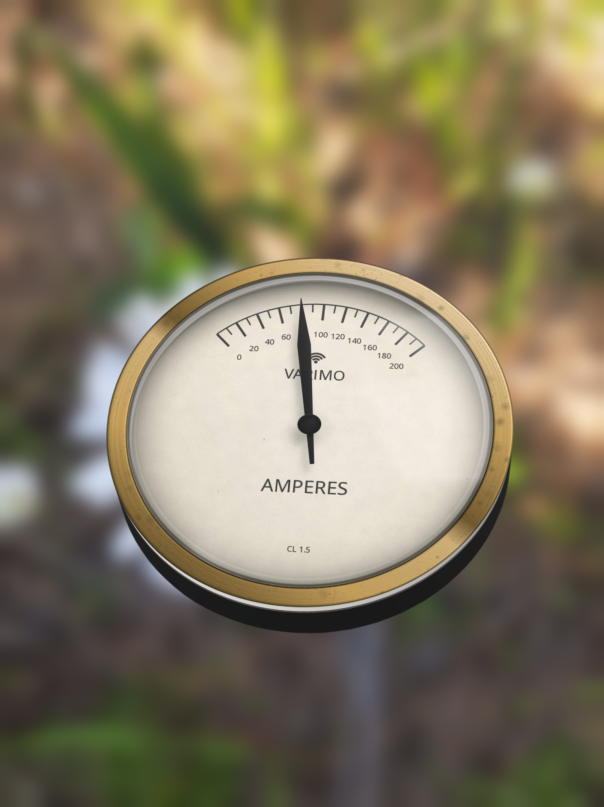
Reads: 80A
